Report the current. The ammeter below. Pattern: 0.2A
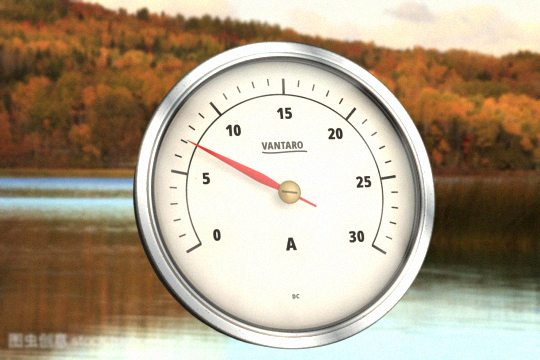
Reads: 7A
